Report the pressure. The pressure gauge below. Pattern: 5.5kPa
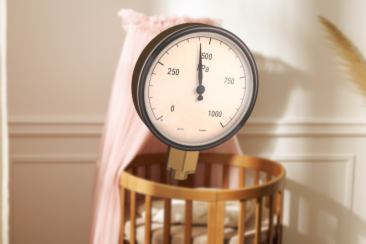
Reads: 450kPa
